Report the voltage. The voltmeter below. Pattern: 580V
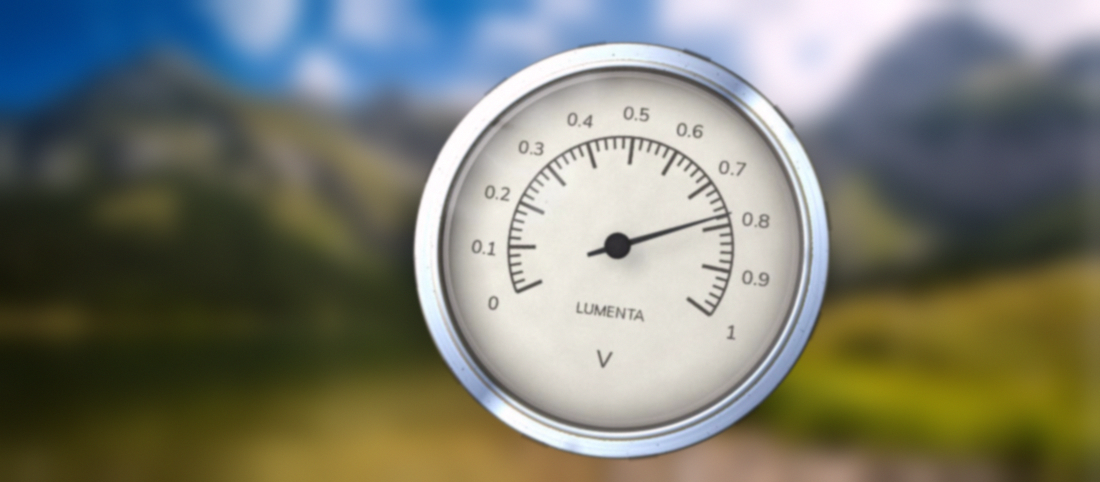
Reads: 0.78V
